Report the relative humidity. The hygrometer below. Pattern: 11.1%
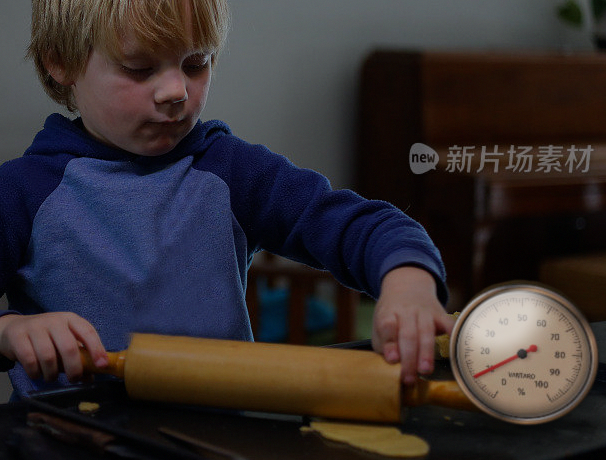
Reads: 10%
